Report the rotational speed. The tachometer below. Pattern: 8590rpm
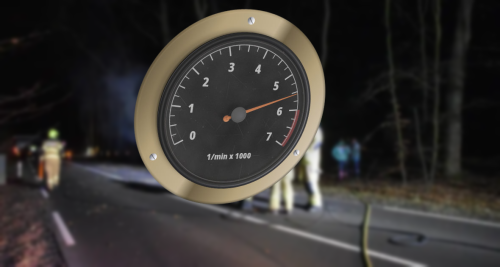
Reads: 5500rpm
